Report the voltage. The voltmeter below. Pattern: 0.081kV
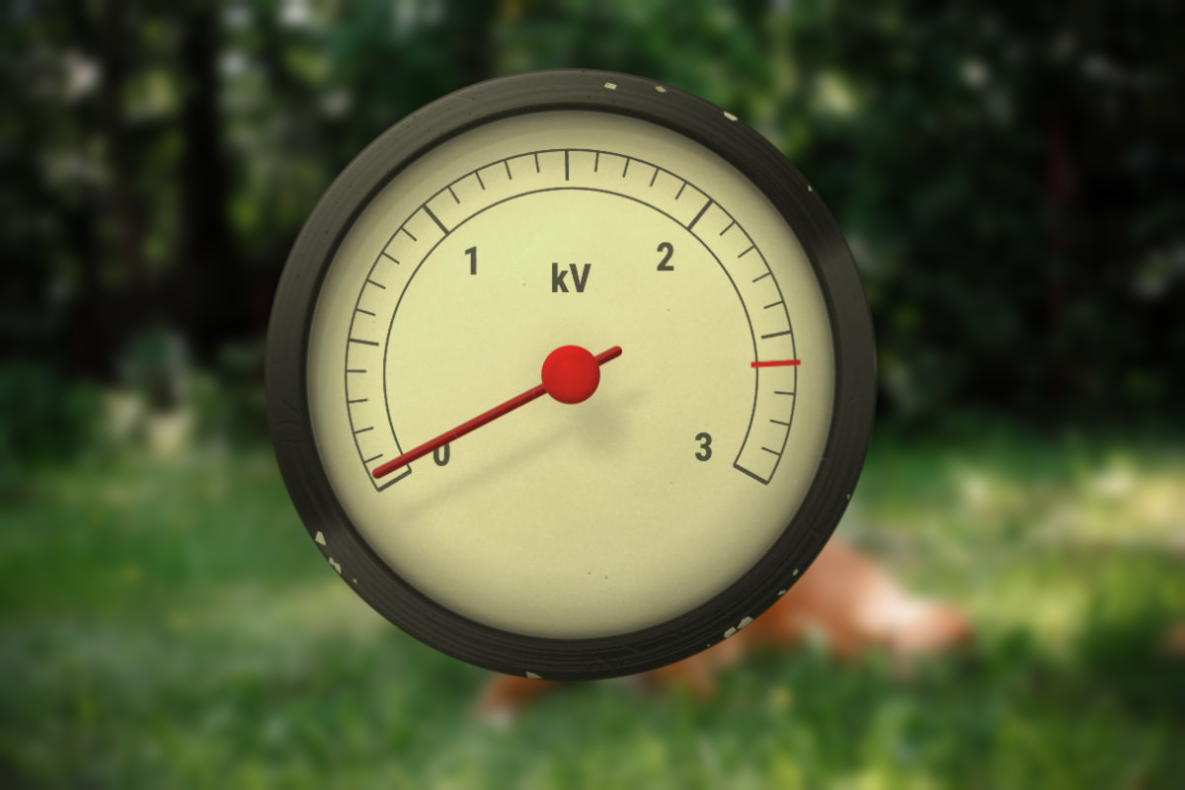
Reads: 0.05kV
